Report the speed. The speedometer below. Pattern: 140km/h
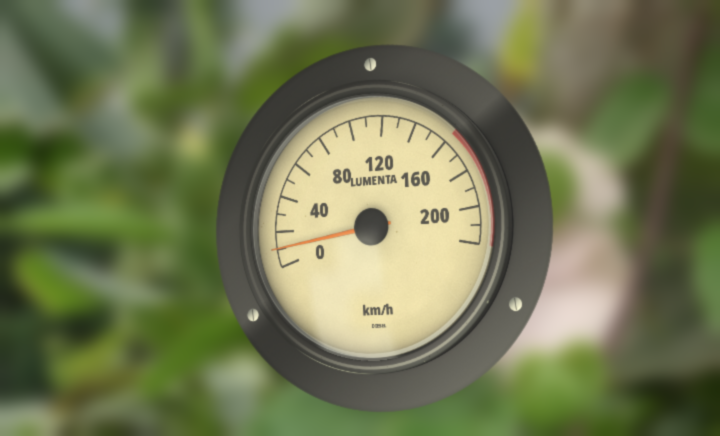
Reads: 10km/h
